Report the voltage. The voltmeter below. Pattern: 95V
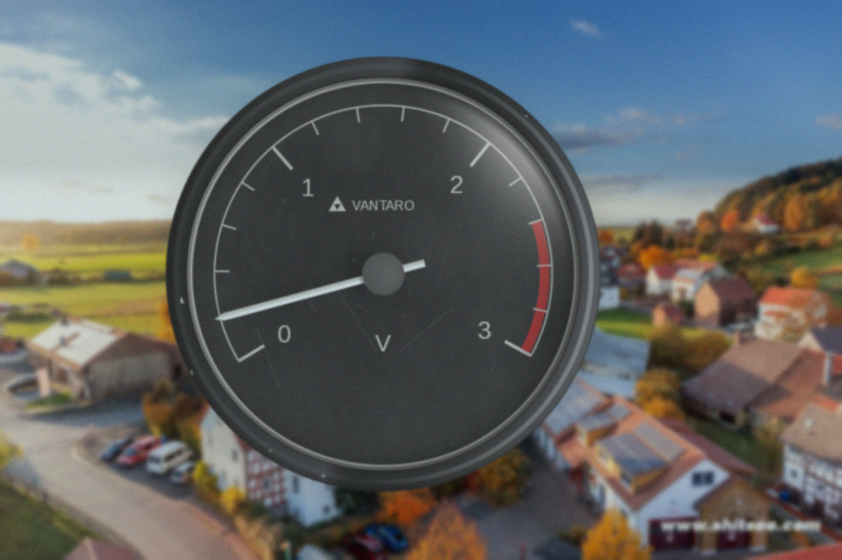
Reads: 0.2V
